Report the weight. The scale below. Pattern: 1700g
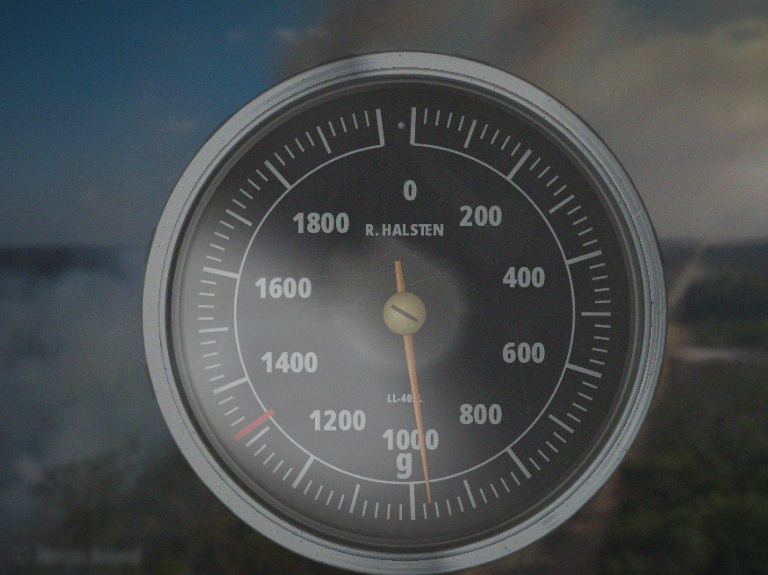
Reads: 970g
